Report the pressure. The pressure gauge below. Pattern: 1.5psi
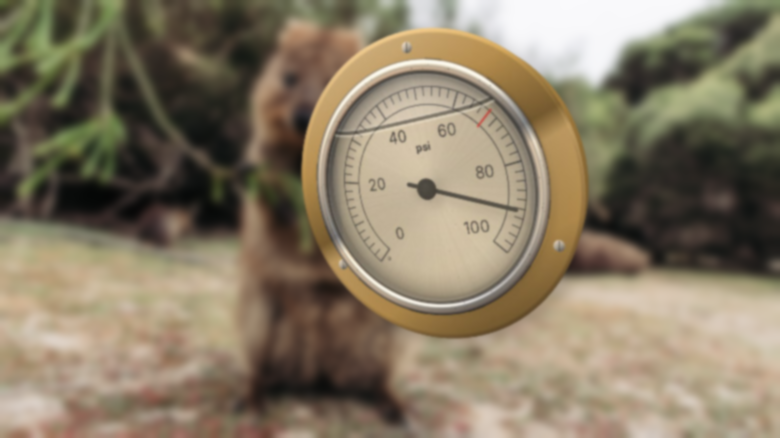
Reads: 90psi
